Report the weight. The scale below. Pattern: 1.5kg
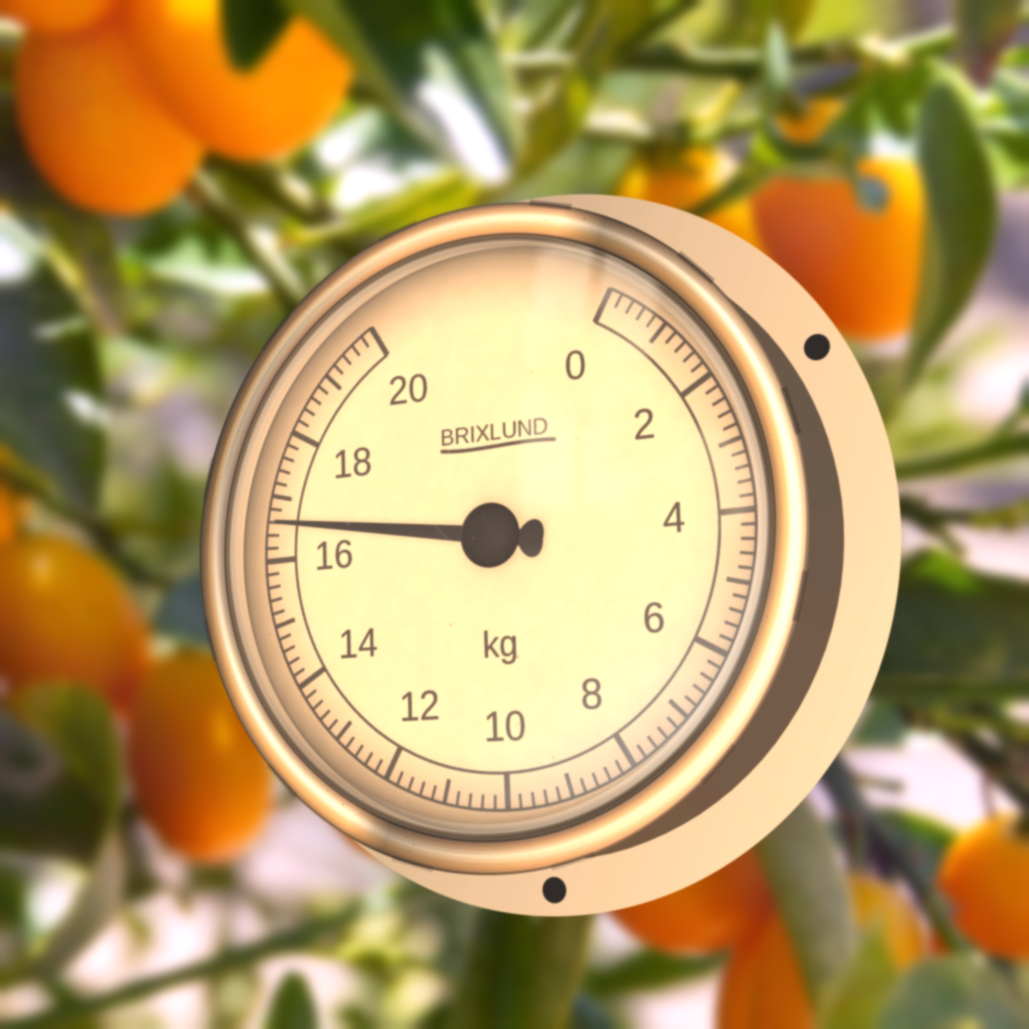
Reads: 16.6kg
